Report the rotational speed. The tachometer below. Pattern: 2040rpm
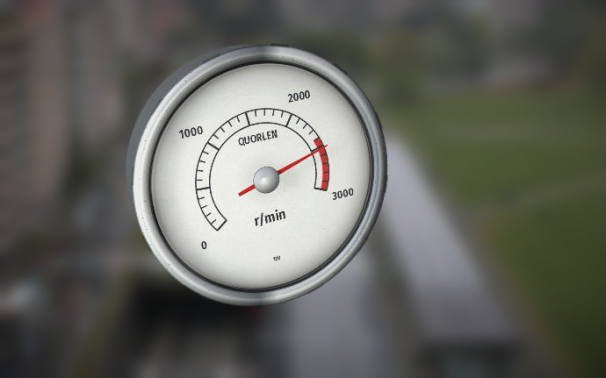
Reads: 2500rpm
